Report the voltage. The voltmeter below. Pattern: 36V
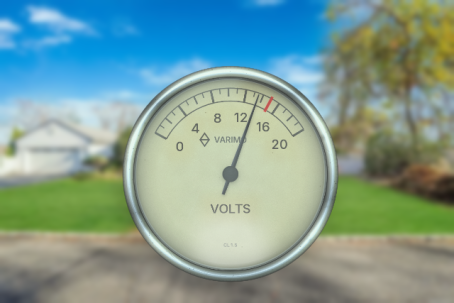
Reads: 13.5V
